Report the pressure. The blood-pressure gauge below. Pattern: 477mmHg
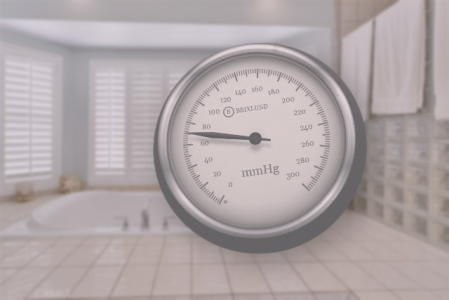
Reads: 70mmHg
